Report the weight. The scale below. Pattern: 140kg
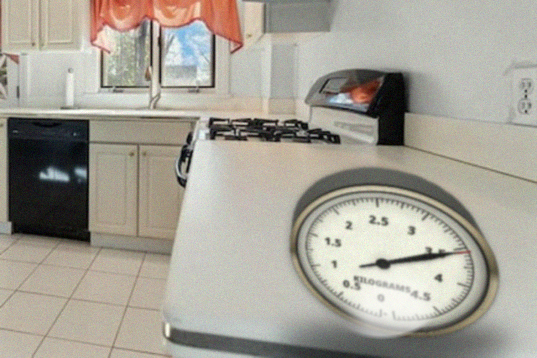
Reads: 3.5kg
